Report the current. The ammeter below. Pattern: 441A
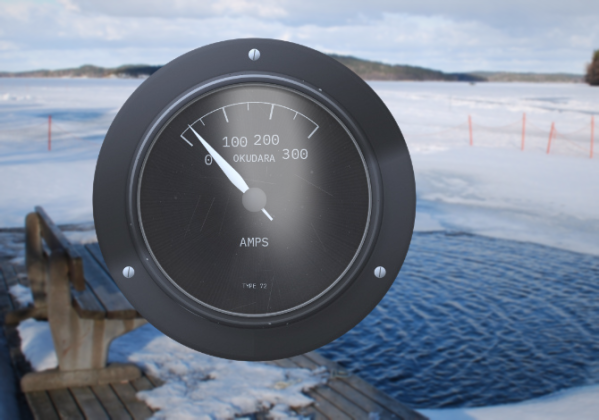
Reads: 25A
